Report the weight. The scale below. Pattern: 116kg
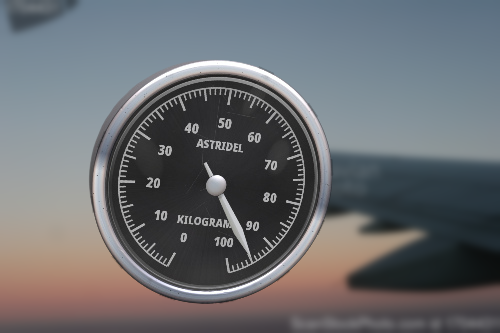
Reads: 95kg
